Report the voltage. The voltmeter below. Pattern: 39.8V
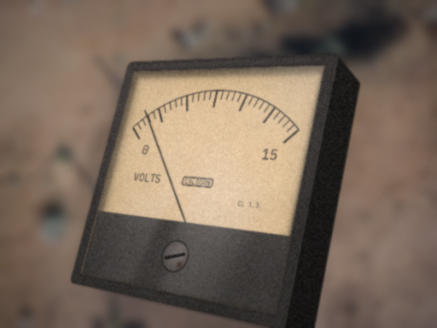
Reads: 1.5V
